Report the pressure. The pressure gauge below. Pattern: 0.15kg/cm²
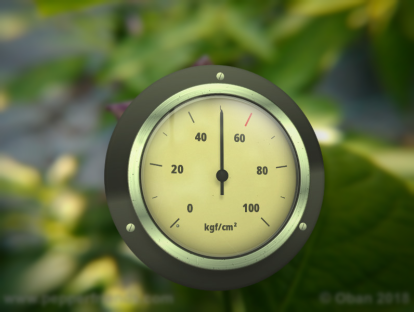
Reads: 50kg/cm²
